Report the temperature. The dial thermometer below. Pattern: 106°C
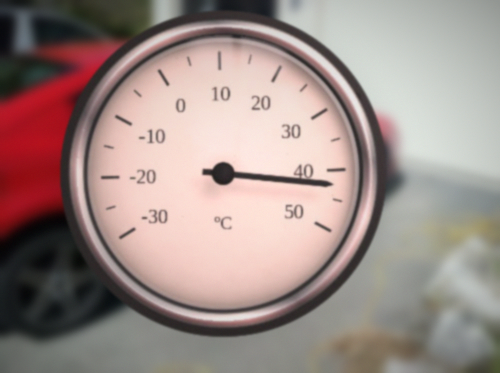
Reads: 42.5°C
